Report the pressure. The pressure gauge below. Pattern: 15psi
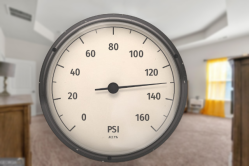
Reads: 130psi
